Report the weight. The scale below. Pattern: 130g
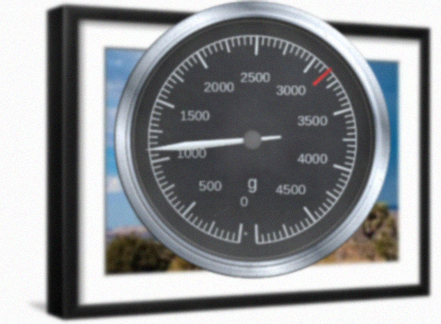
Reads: 1100g
